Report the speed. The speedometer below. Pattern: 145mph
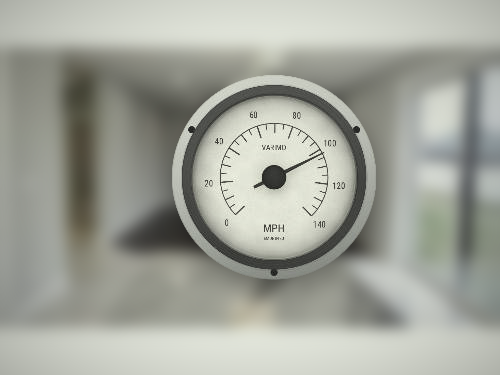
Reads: 102.5mph
